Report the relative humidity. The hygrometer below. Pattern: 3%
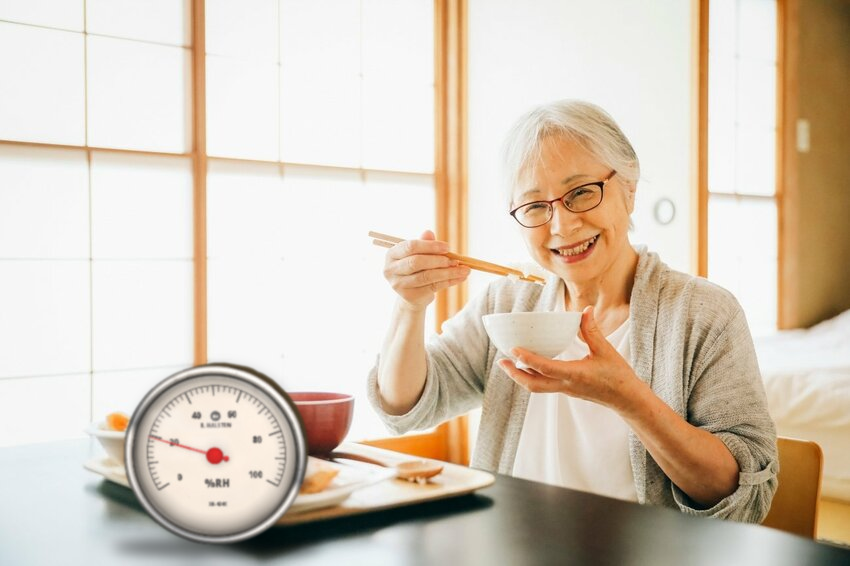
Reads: 20%
